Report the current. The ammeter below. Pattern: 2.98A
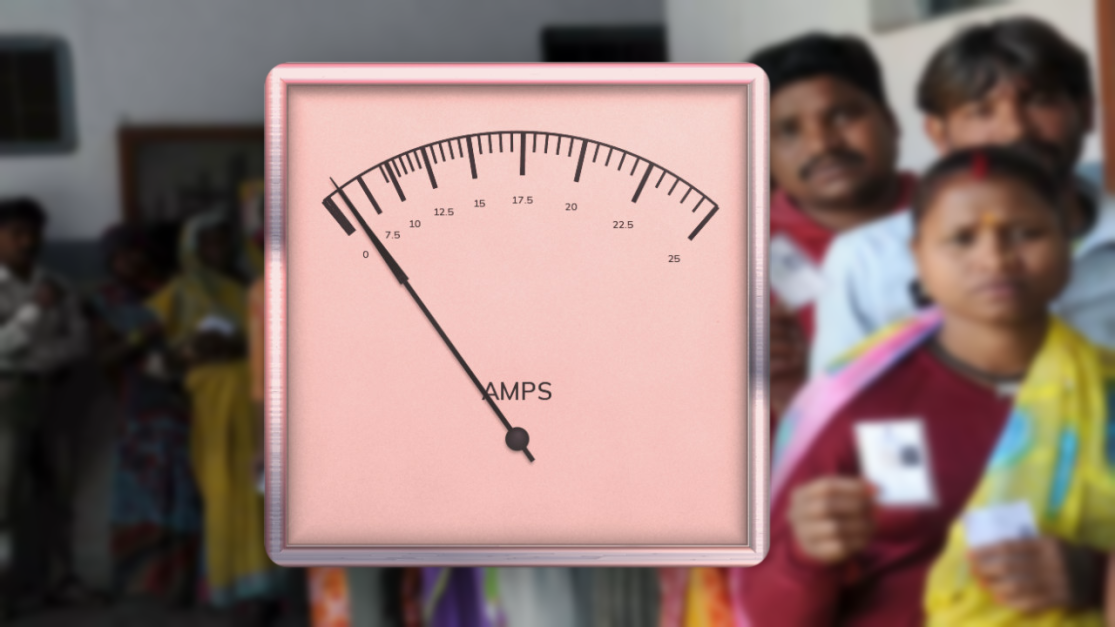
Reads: 5A
